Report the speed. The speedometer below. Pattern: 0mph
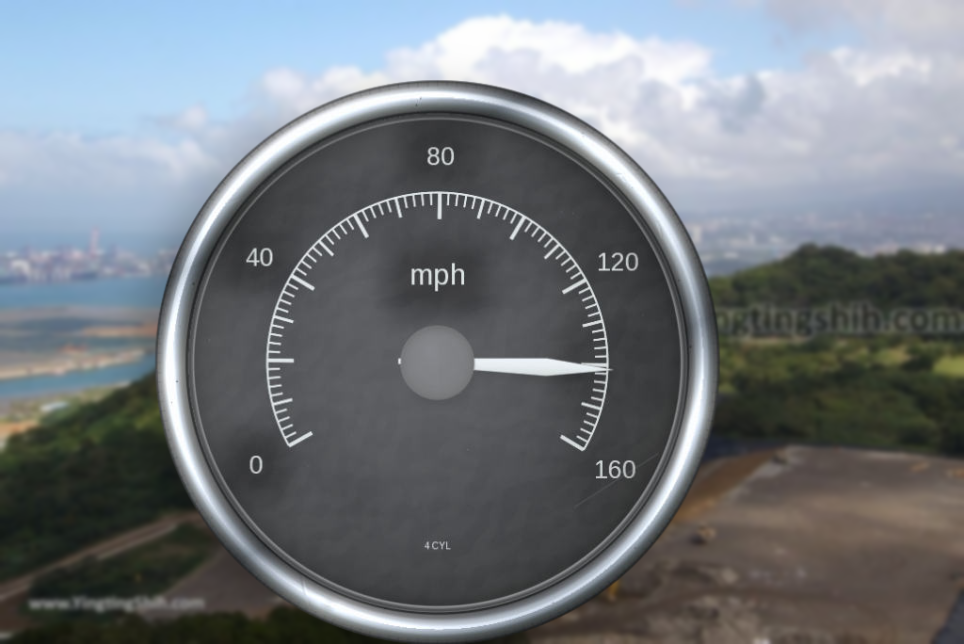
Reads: 141mph
